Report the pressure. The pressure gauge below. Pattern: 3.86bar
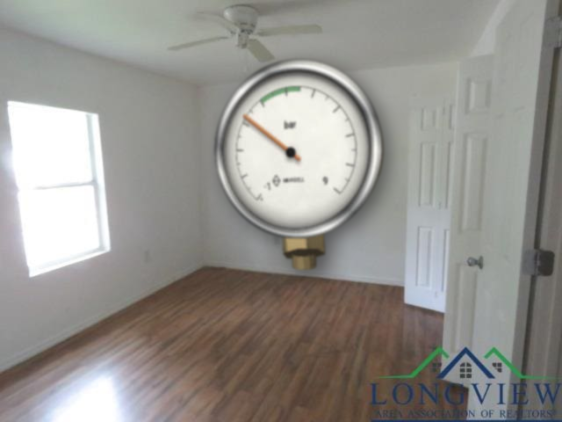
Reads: 2.25bar
